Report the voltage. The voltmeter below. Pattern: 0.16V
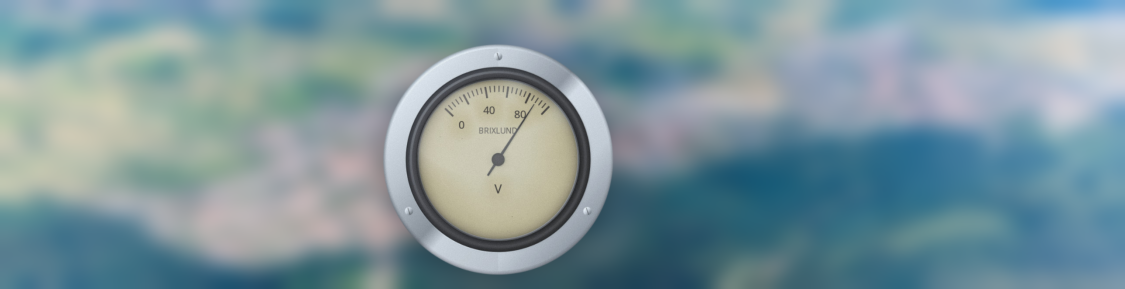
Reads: 88V
